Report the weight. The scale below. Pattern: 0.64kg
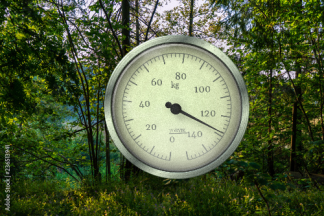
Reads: 128kg
